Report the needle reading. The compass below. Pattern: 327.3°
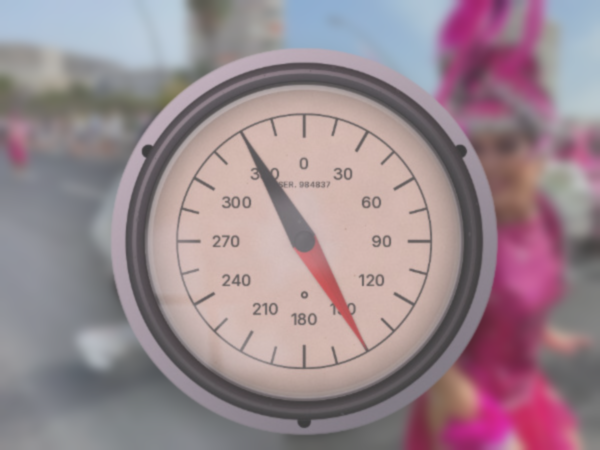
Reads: 150°
